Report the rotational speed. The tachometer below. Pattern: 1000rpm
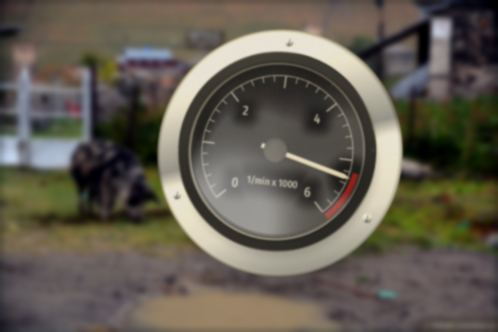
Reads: 5300rpm
